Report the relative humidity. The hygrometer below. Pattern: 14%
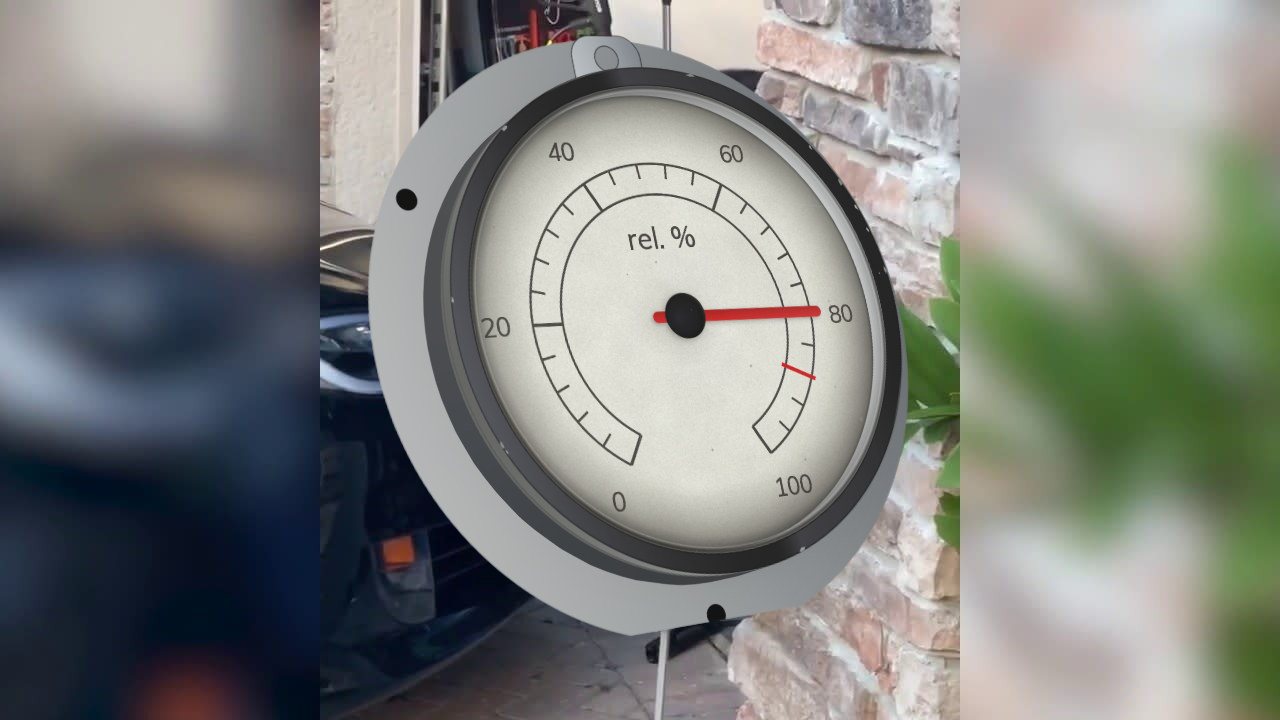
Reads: 80%
